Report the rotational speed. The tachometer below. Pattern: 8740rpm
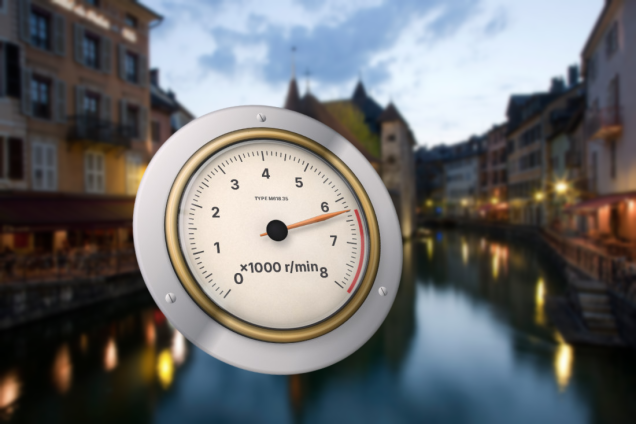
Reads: 6300rpm
